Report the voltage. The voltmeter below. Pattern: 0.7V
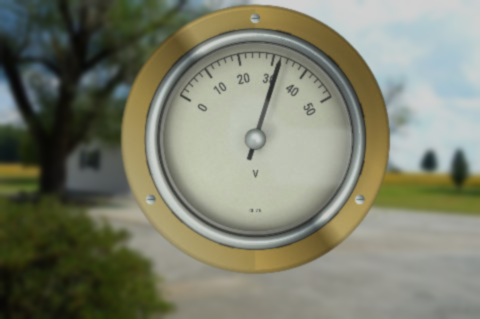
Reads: 32V
